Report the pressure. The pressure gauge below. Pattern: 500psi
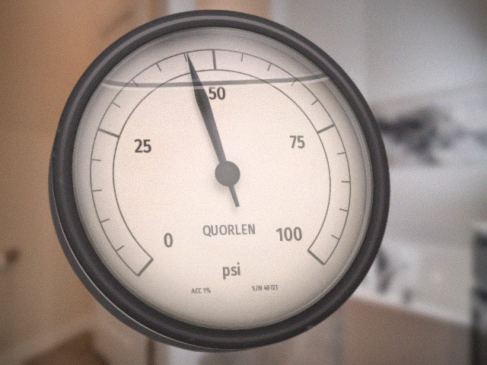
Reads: 45psi
